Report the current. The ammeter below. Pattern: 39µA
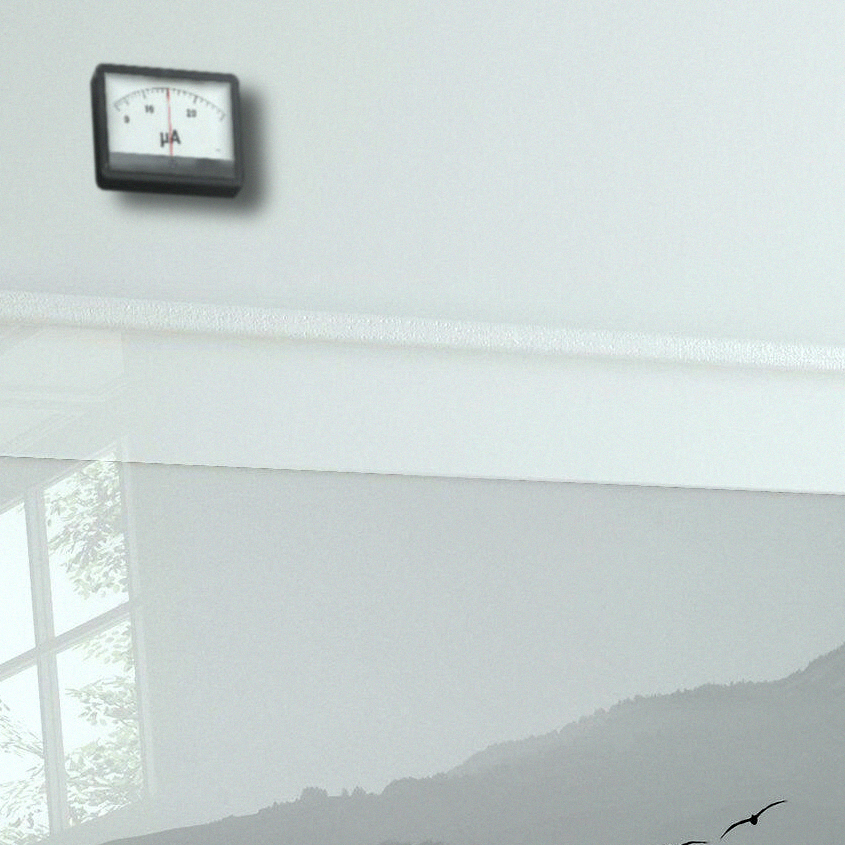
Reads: 15µA
